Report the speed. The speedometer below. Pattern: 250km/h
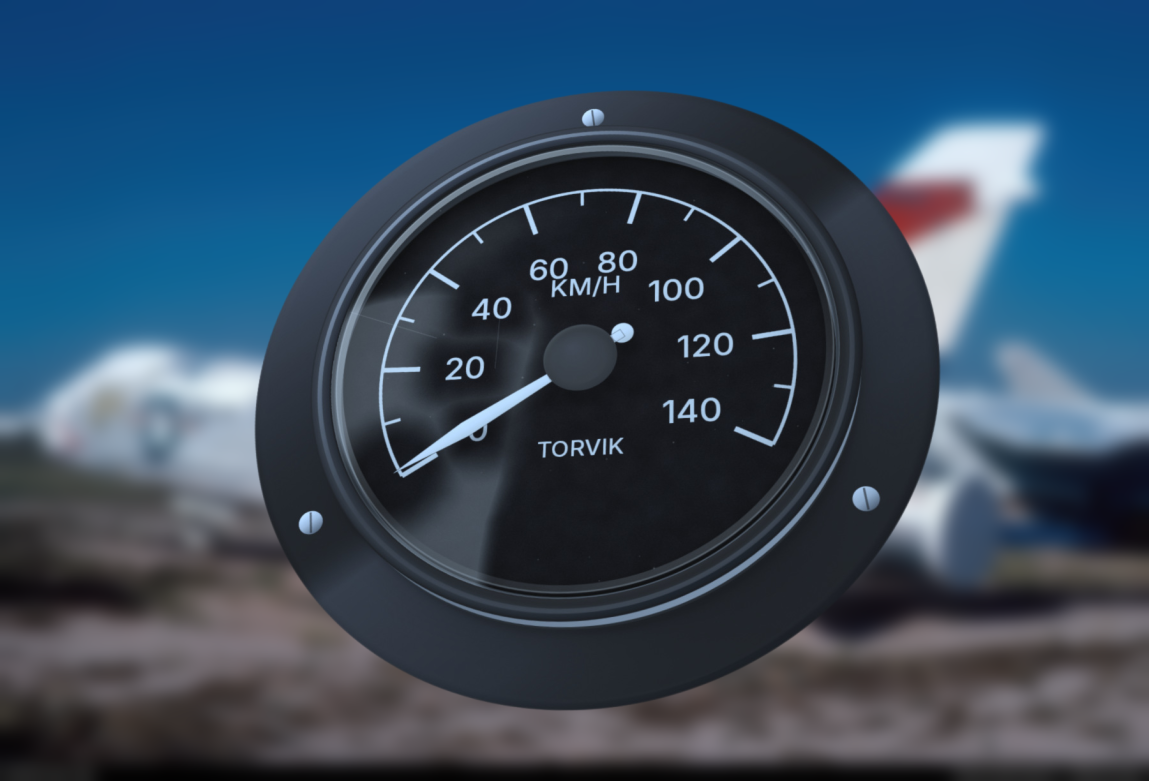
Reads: 0km/h
